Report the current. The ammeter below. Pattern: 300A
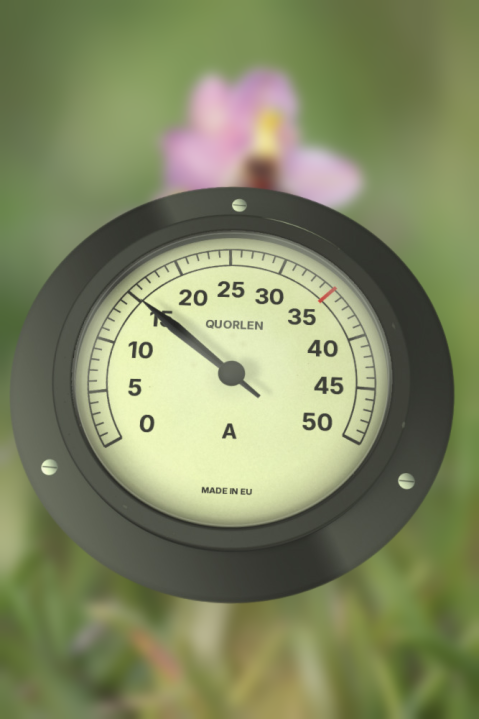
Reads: 15A
